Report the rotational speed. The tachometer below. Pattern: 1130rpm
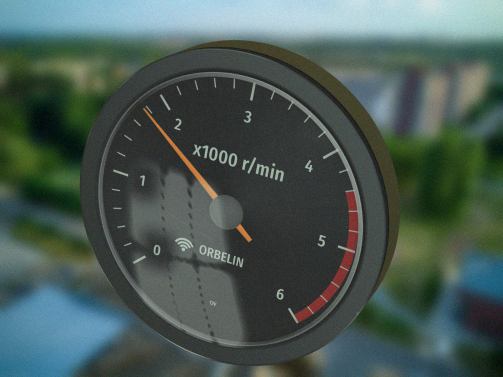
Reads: 1800rpm
